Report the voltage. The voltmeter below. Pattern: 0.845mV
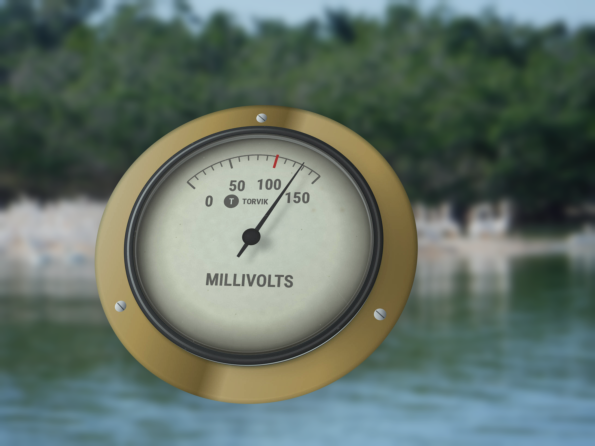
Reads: 130mV
